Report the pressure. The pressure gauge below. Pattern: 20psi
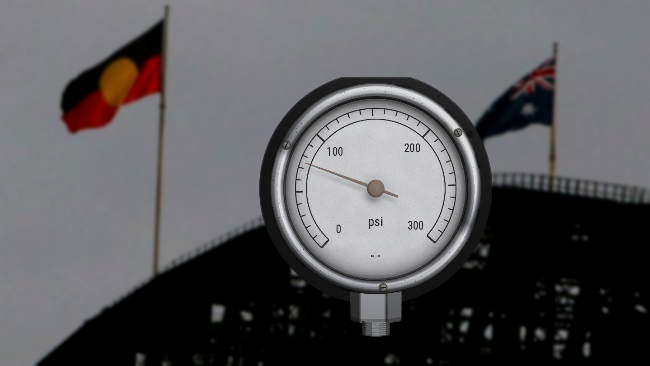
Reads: 75psi
